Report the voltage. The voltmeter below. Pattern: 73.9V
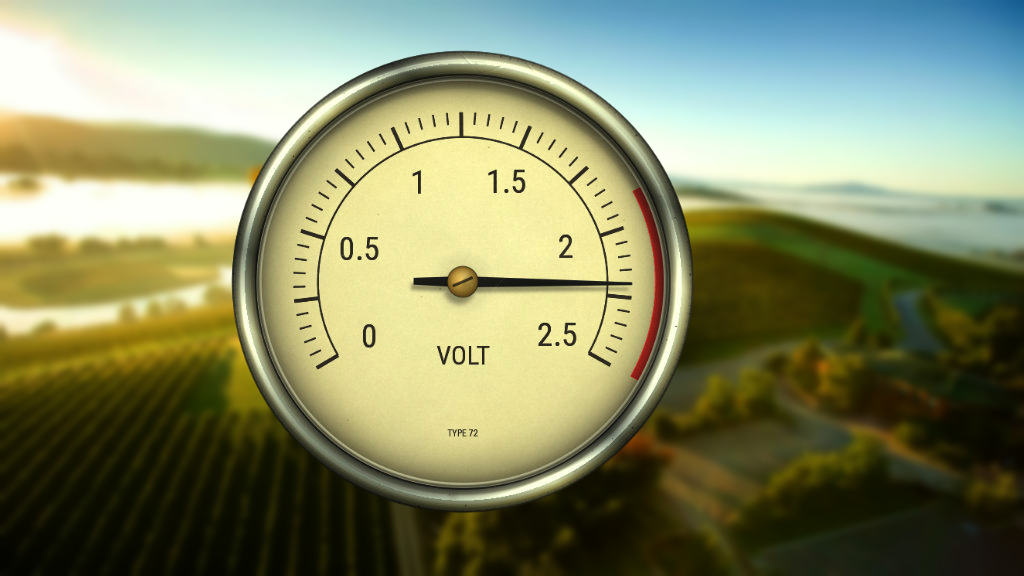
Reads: 2.2V
